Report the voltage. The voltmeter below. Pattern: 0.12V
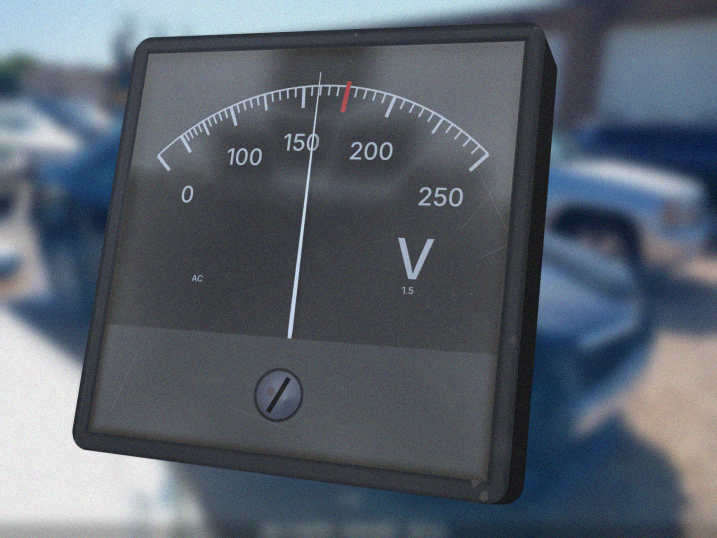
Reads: 160V
